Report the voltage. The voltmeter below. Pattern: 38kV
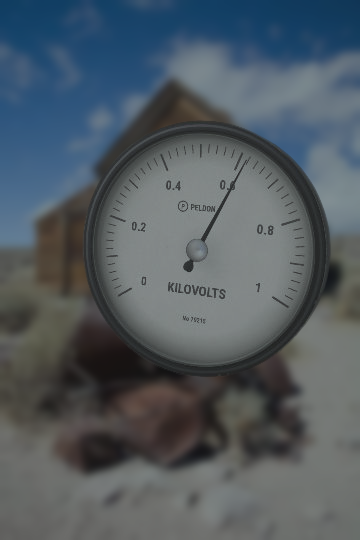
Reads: 0.62kV
